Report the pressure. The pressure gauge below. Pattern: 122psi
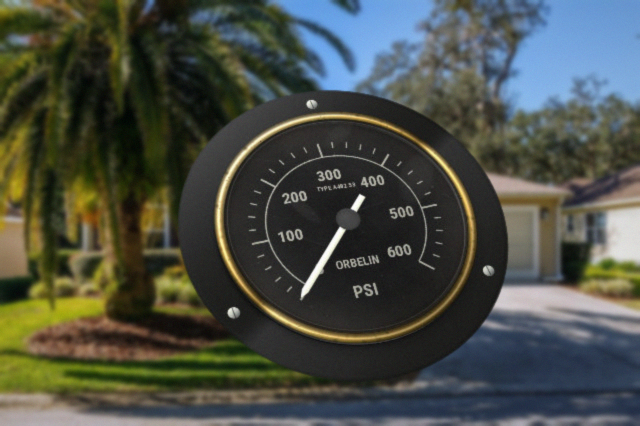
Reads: 0psi
